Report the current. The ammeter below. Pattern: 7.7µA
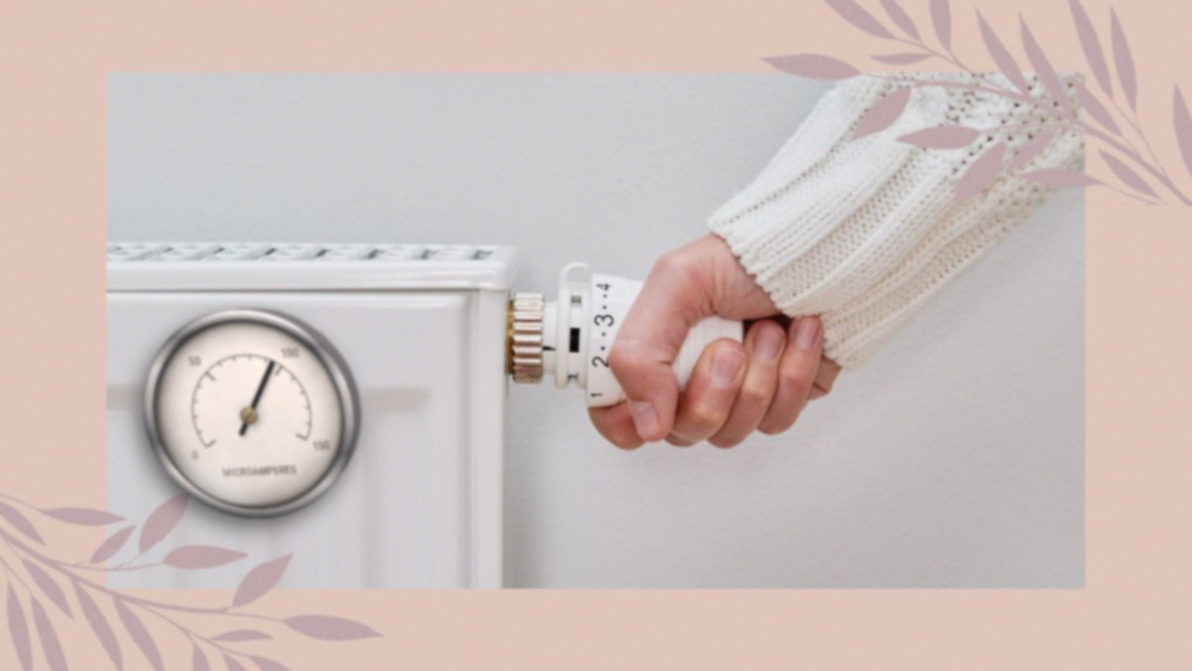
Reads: 95µA
